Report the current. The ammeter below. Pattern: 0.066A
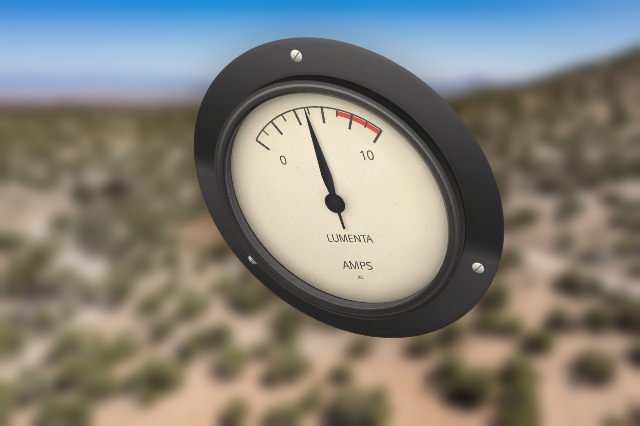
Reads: 5A
